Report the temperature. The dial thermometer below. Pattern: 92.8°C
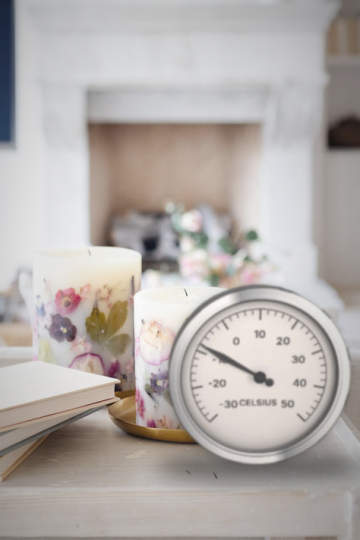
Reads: -8°C
